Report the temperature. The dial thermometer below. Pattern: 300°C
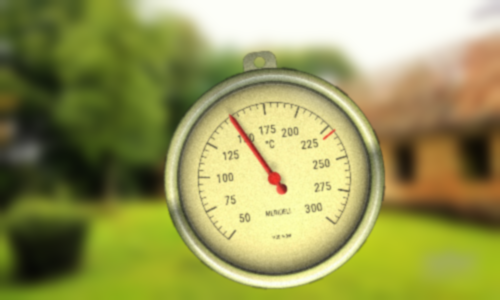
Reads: 150°C
